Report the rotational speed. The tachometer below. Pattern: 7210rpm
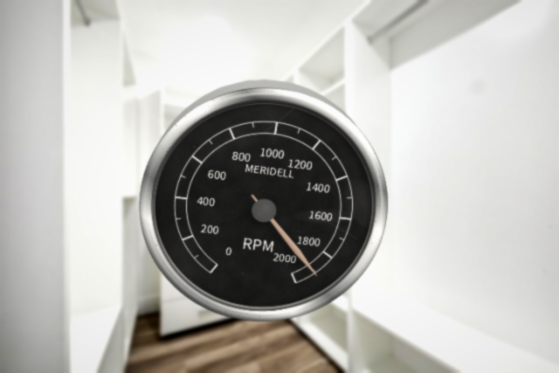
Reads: 1900rpm
